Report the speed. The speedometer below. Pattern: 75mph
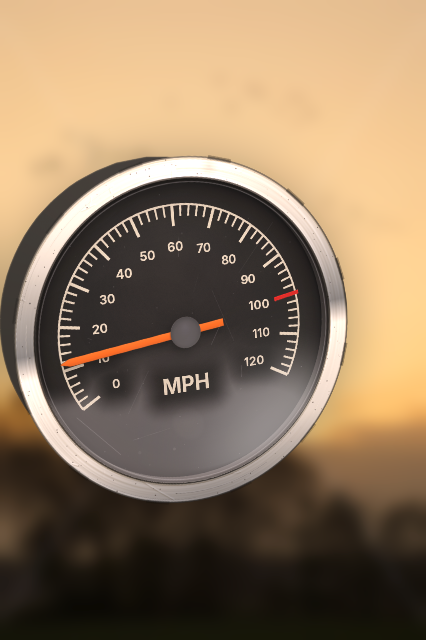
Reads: 12mph
